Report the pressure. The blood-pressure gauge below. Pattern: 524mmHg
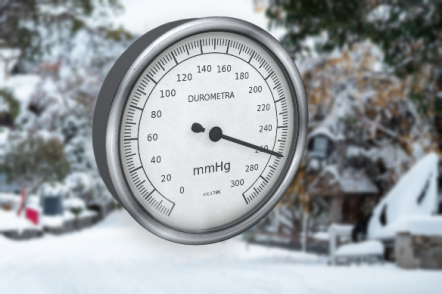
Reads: 260mmHg
